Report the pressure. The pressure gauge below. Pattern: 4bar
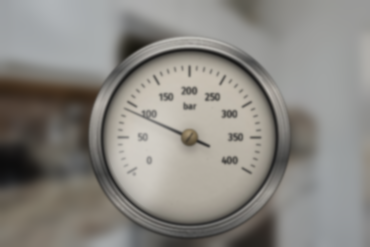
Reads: 90bar
